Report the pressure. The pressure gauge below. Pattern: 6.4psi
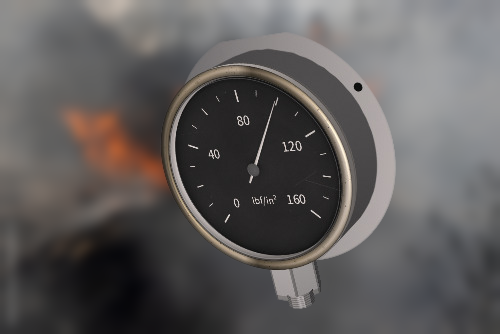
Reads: 100psi
